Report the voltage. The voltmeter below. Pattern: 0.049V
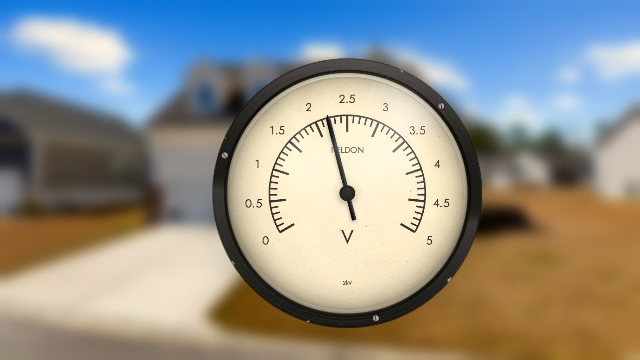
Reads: 2.2V
